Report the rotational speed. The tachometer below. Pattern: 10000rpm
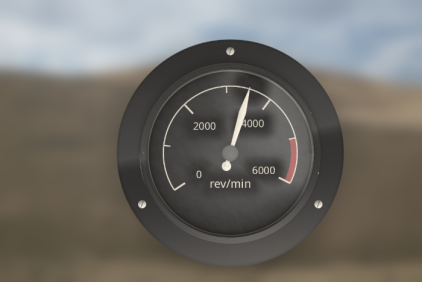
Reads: 3500rpm
